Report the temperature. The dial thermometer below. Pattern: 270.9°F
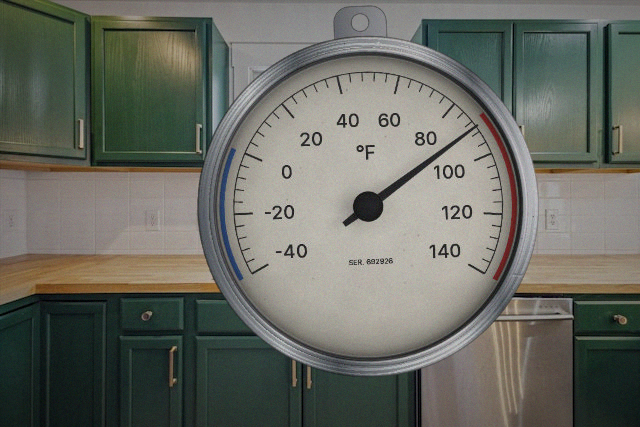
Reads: 90°F
